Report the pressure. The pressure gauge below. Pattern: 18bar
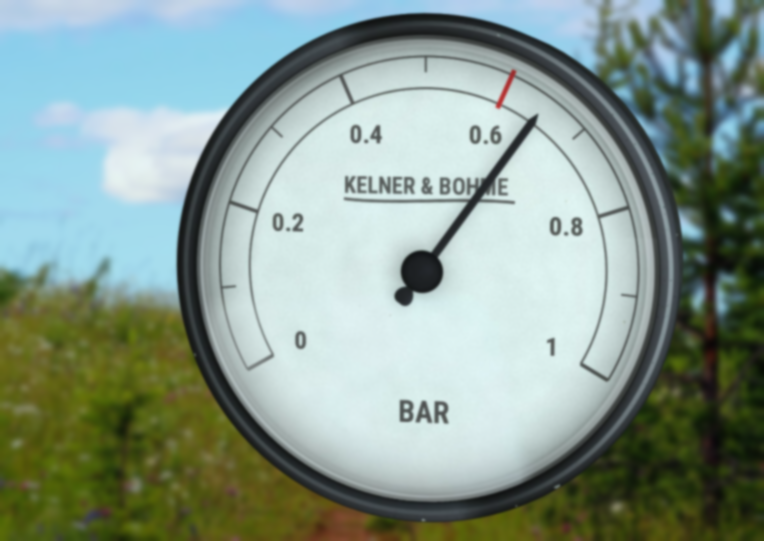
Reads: 0.65bar
